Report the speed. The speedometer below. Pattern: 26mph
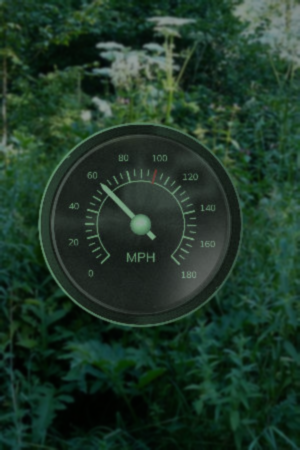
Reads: 60mph
